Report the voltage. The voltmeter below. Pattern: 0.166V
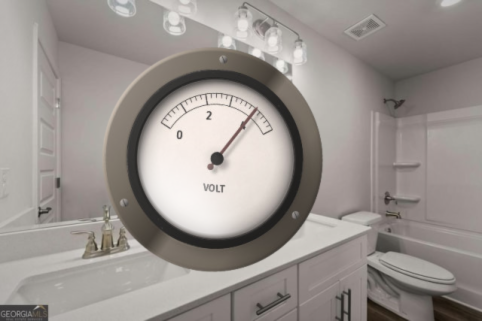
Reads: 4V
